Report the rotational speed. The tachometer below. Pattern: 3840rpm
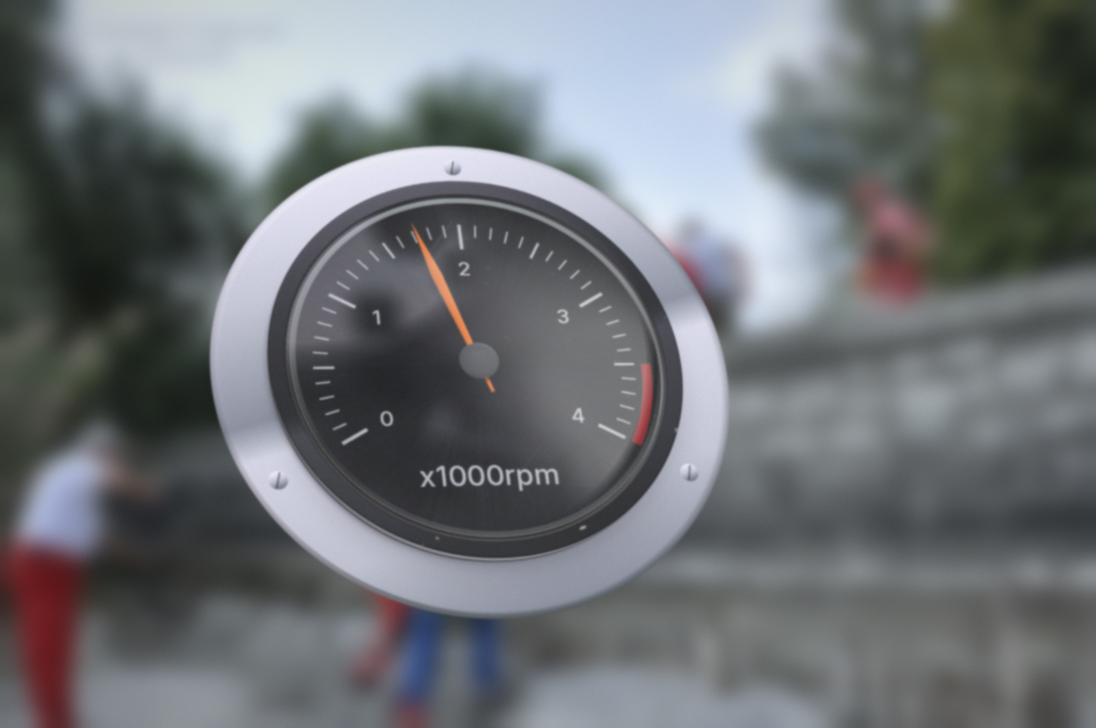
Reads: 1700rpm
